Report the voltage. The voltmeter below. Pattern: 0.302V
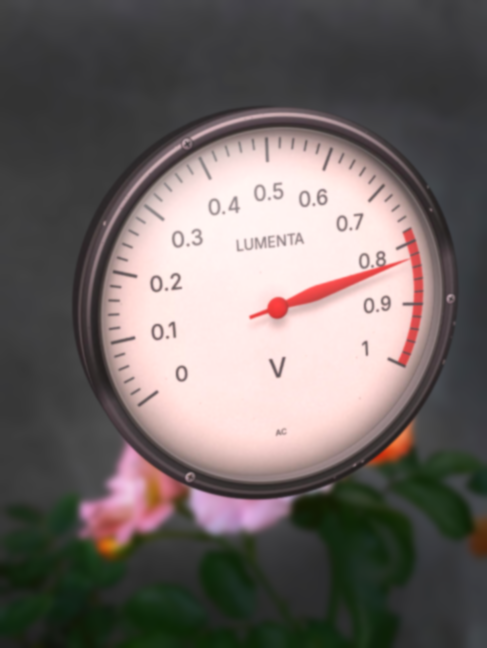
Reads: 0.82V
